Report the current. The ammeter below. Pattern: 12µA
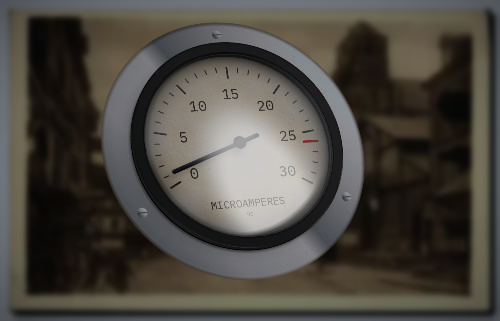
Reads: 1µA
